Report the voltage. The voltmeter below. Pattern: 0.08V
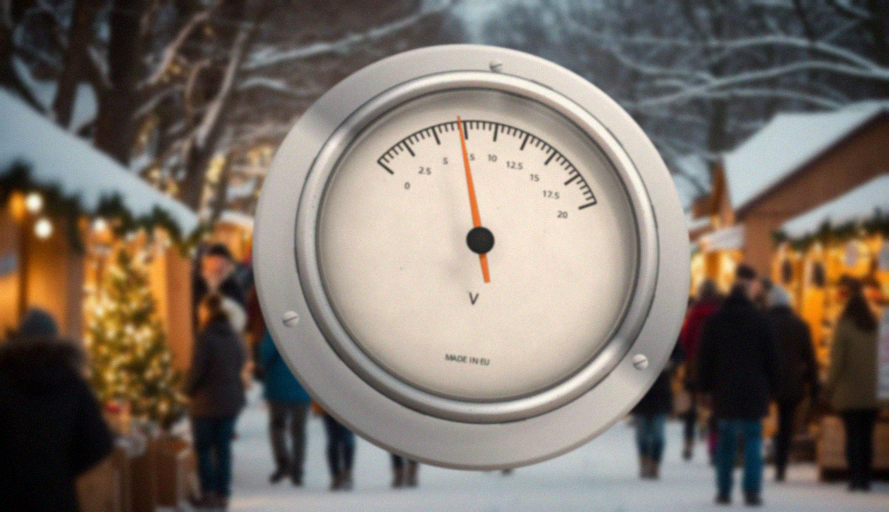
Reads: 7V
